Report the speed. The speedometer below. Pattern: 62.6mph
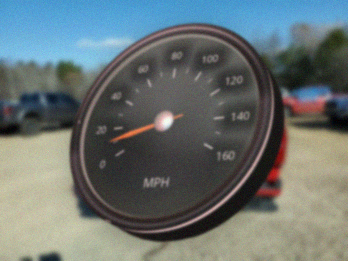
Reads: 10mph
